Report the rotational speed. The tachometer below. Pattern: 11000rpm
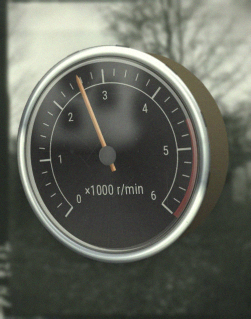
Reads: 2600rpm
